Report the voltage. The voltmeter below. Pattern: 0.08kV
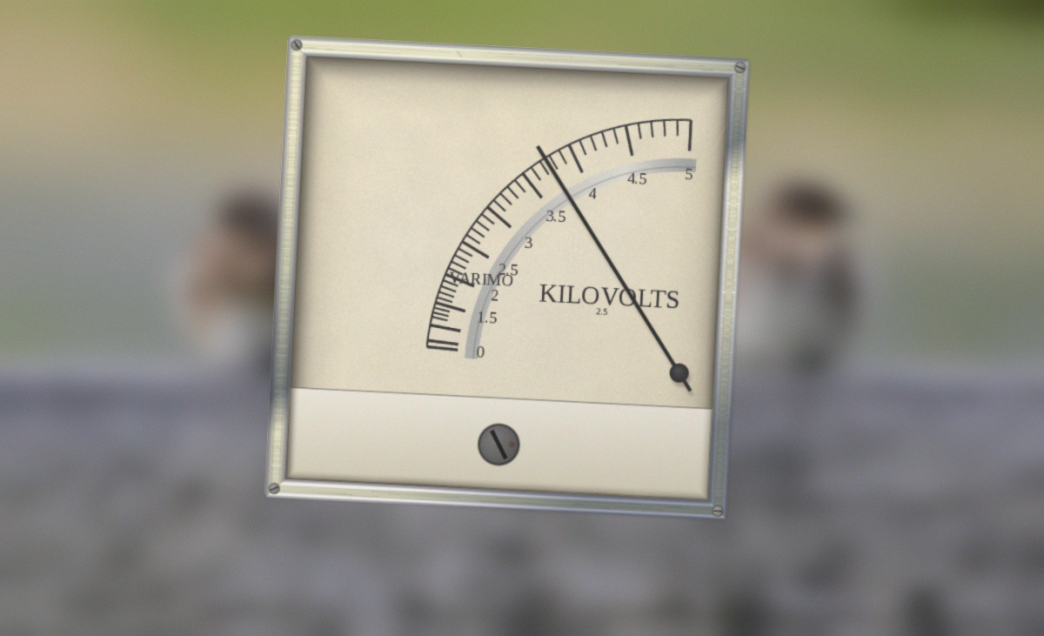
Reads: 3.75kV
